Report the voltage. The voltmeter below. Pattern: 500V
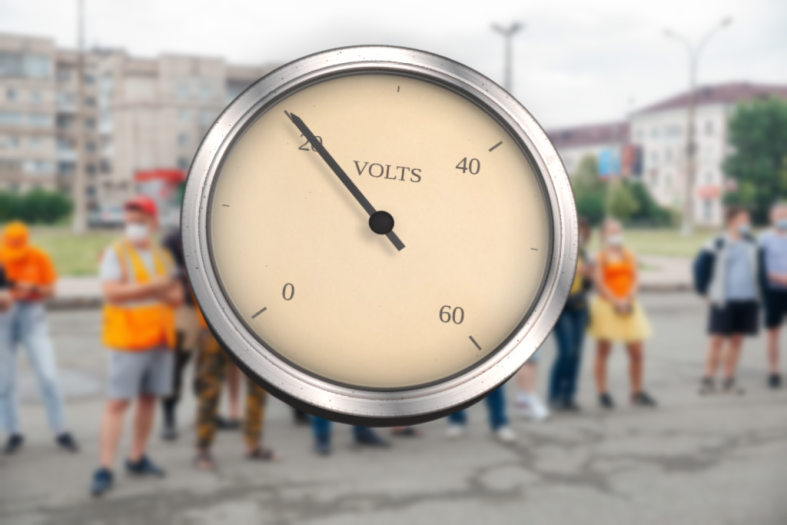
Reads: 20V
